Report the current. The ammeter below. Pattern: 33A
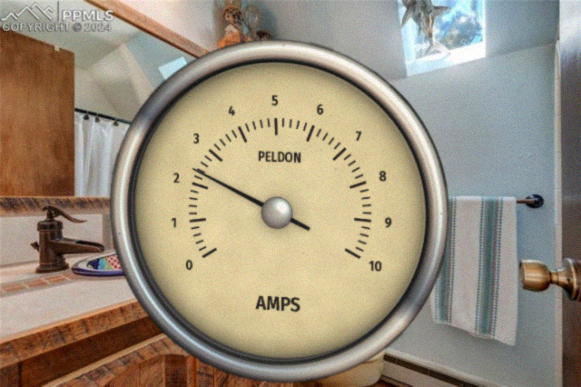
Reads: 2.4A
